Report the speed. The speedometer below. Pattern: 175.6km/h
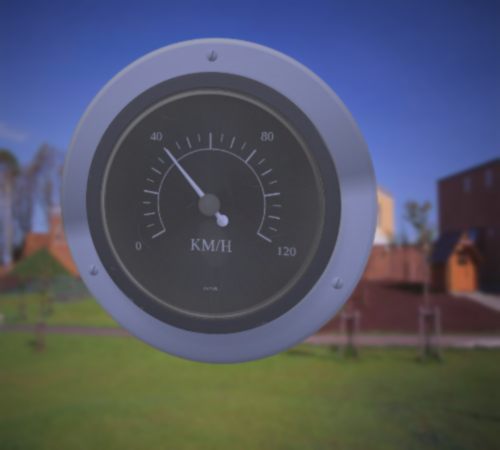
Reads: 40km/h
